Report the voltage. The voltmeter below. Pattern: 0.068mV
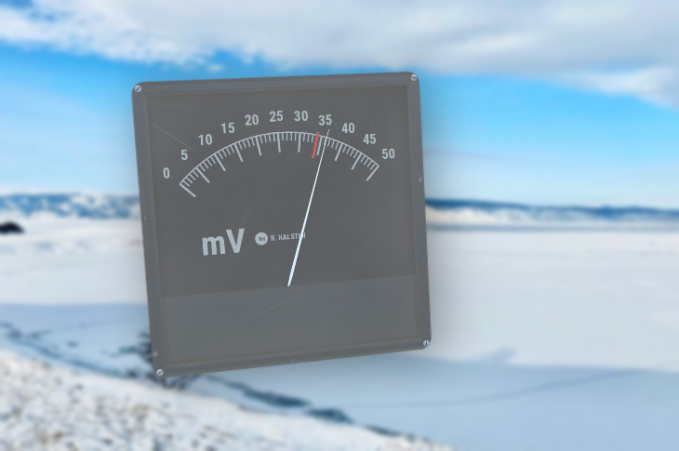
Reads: 36mV
